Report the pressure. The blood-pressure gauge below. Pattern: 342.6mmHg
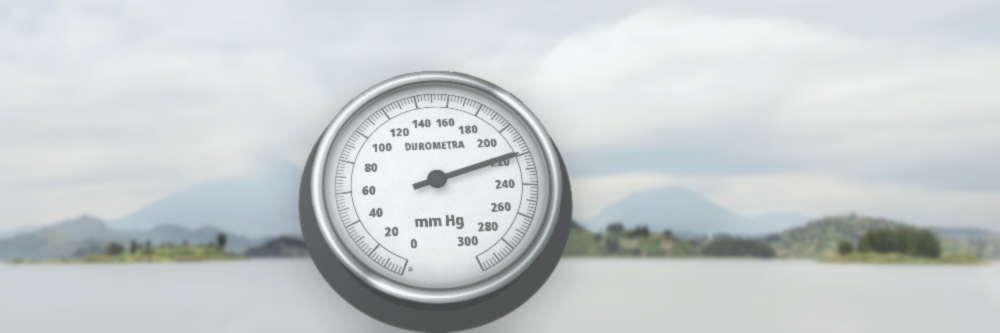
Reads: 220mmHg
